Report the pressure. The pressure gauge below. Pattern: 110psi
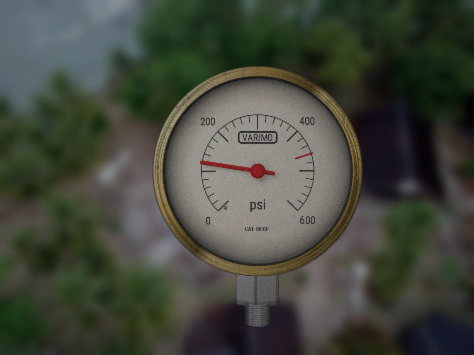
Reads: 120psi
